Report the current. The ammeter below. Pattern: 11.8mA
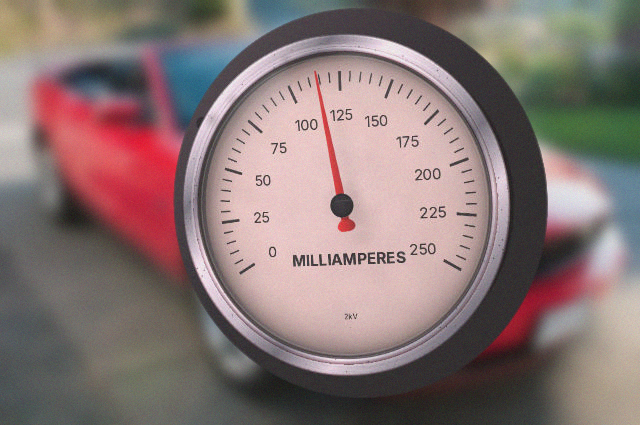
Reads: 115mA
